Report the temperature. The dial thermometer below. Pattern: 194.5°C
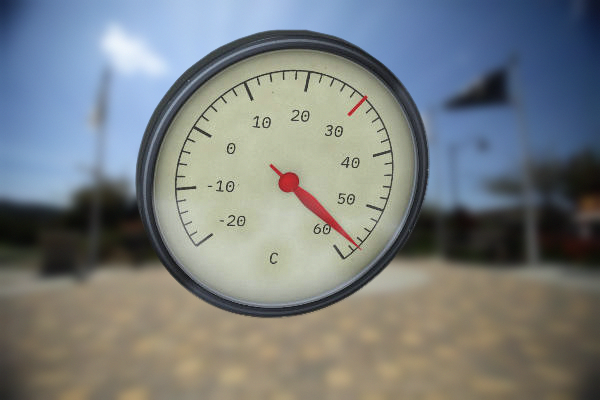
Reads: 57°C
